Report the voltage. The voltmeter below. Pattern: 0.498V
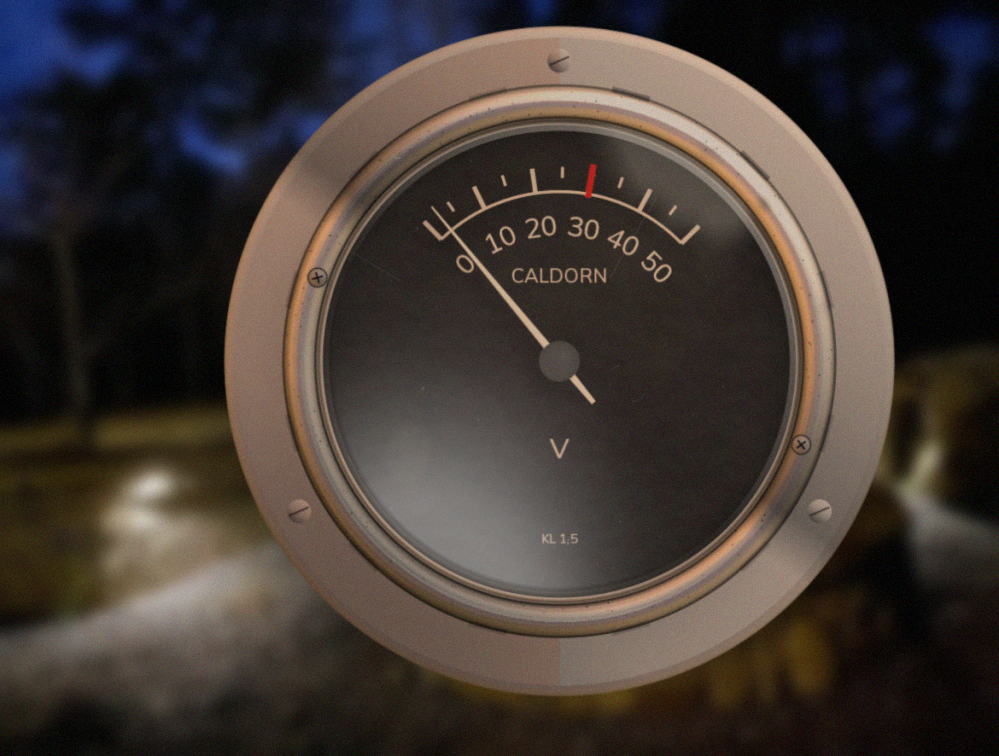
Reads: 2.5V
